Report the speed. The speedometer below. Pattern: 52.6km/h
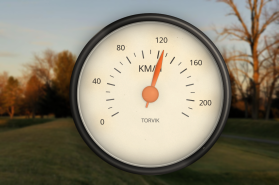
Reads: 125km/h
